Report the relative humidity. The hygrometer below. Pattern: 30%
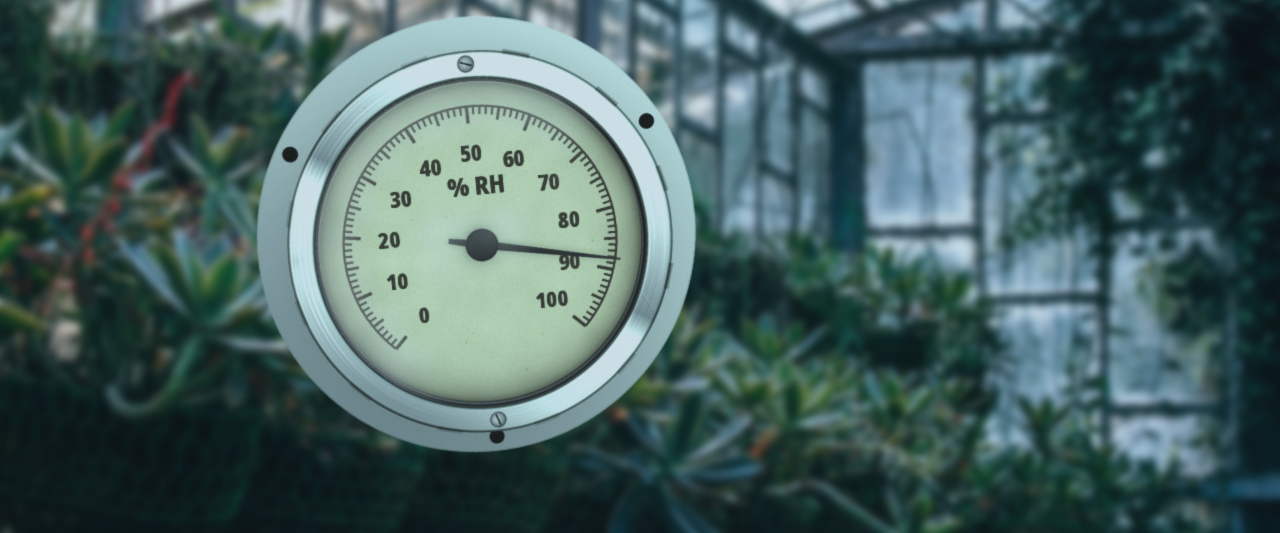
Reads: 88%
